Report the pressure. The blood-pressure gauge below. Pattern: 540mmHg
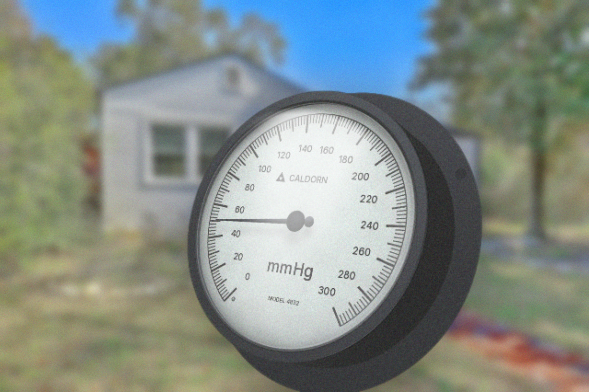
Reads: 50mmHg
